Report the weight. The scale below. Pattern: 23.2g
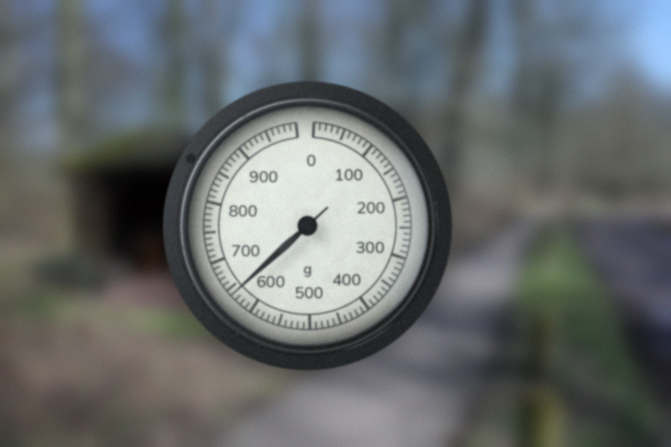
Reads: 640g
